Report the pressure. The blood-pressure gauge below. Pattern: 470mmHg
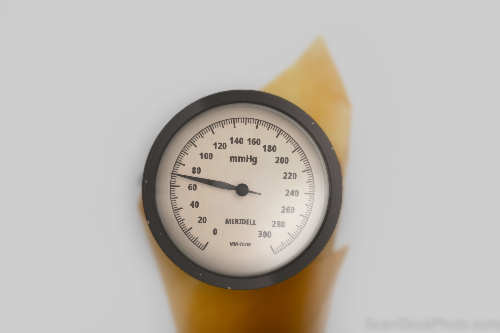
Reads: 70mmHg
